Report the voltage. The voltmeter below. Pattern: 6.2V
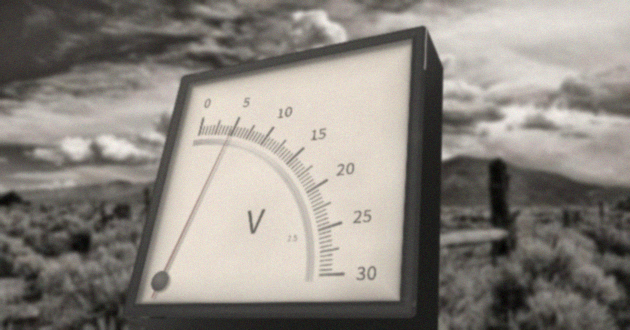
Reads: 5V
